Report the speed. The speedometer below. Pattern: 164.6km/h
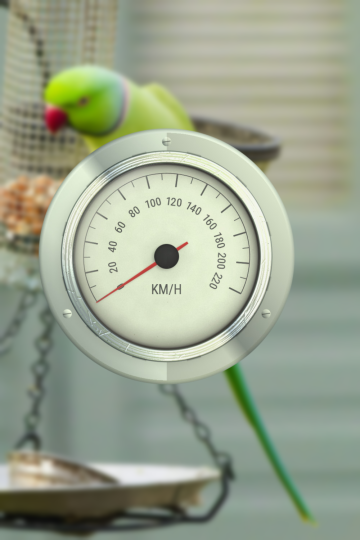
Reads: 0km/h
